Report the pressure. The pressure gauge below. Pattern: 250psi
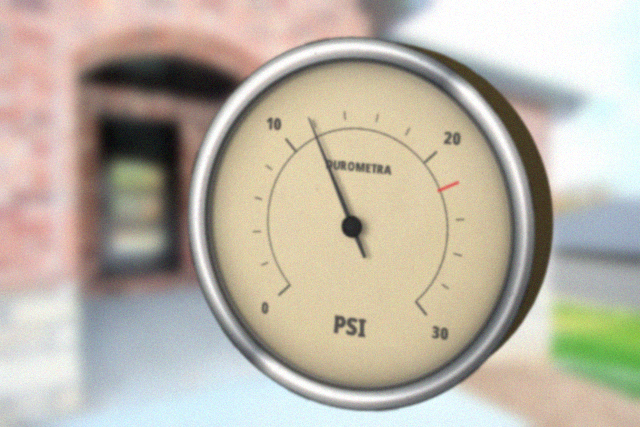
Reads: 12psi
